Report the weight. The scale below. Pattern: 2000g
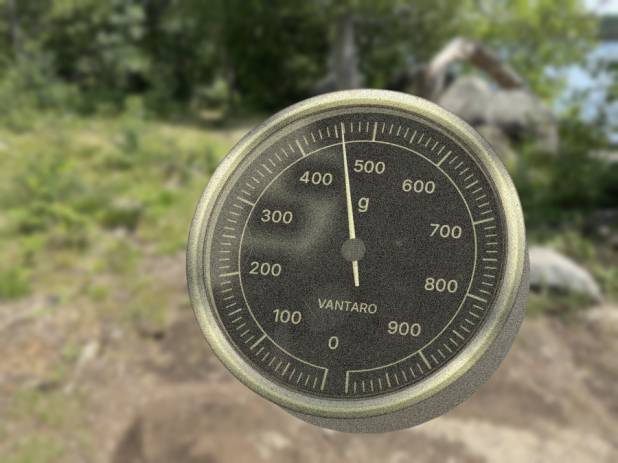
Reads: 460g
